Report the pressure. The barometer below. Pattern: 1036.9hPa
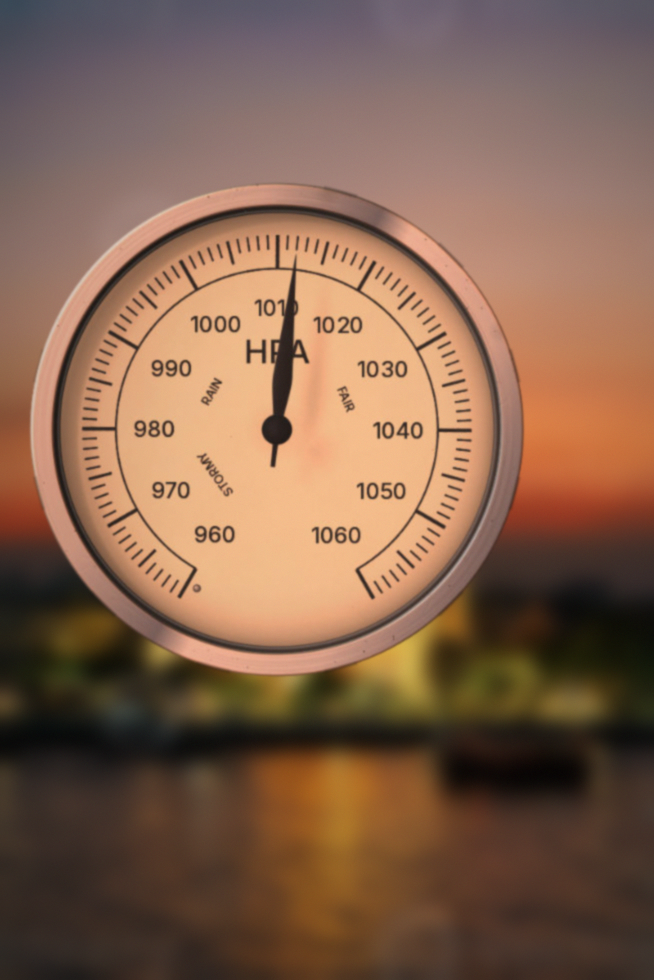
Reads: 1012hPa
